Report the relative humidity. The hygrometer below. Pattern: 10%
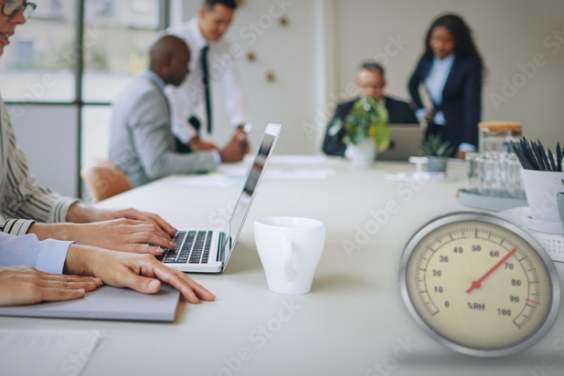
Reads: 65%
